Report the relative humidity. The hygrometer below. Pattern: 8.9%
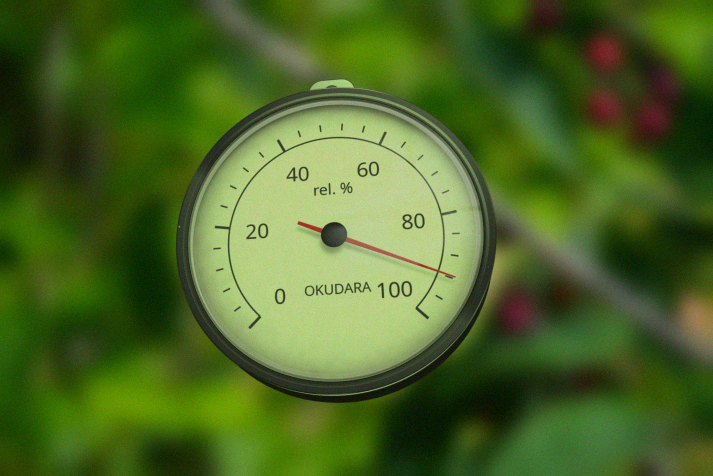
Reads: 92%
